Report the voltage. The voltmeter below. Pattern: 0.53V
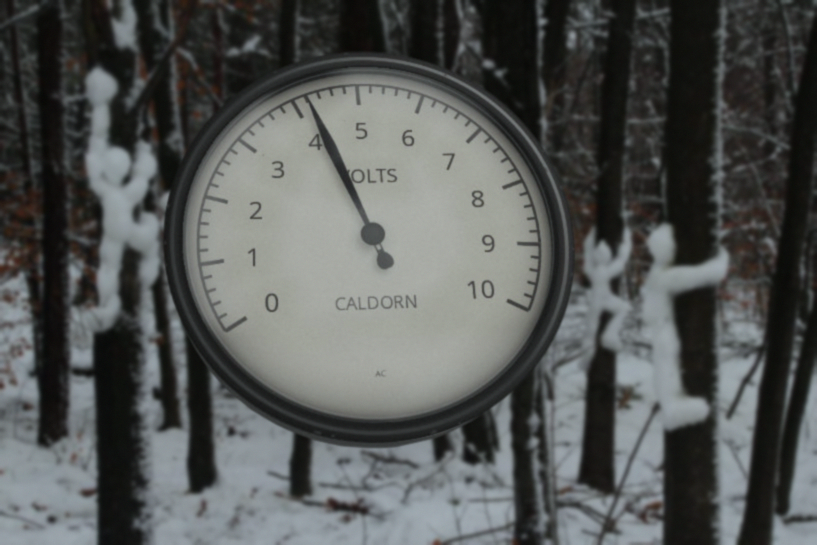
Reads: 4.2V
